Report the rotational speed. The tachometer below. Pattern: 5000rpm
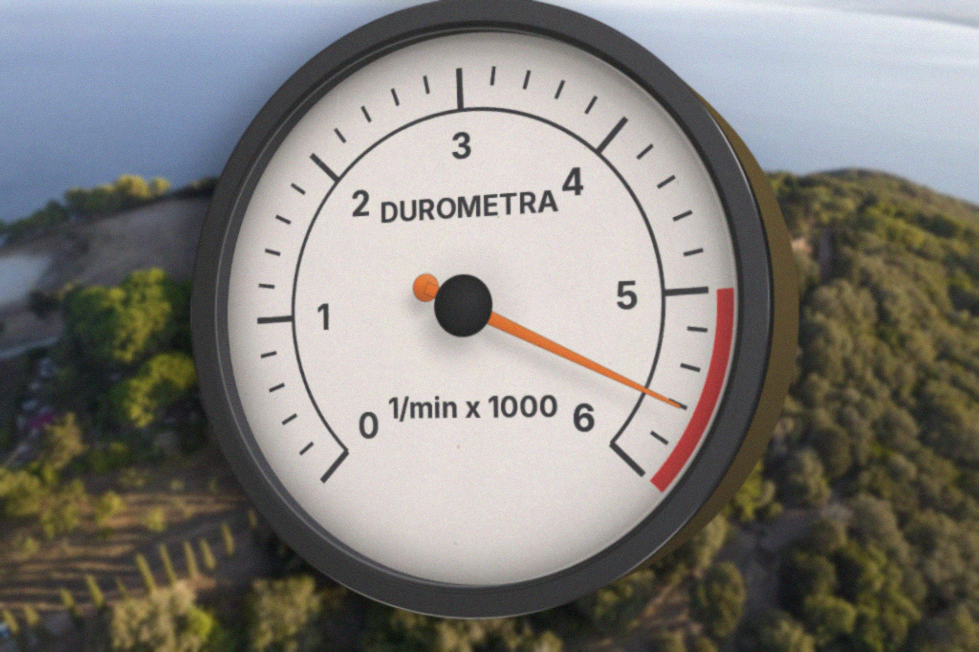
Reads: 5600rpm
